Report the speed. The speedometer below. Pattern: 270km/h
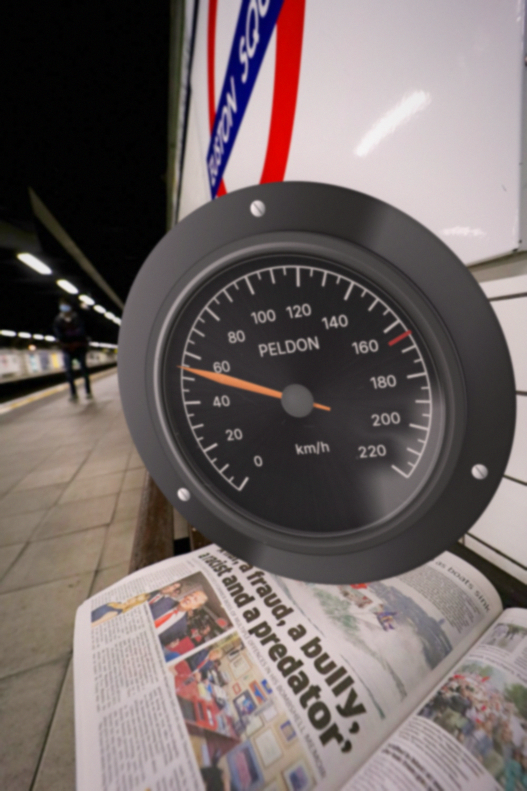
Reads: 55km/h
